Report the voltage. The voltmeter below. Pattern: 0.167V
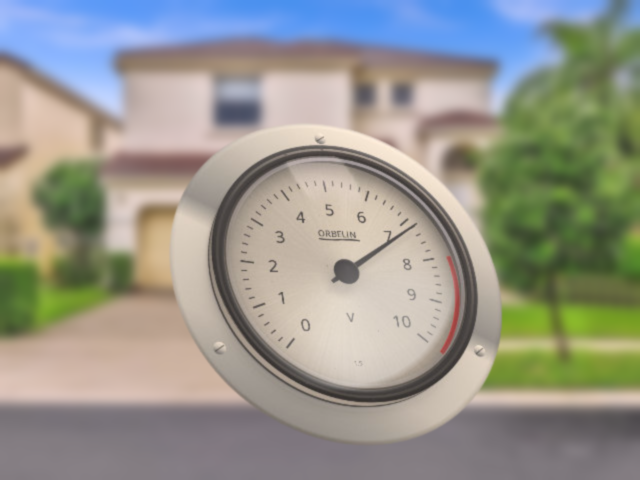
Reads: 7.2V
